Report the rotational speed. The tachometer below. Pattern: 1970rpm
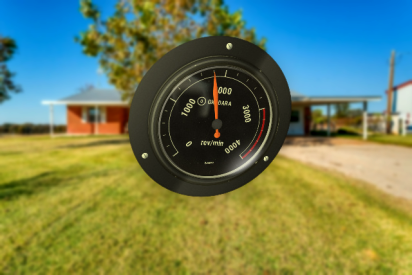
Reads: 1800rpm
